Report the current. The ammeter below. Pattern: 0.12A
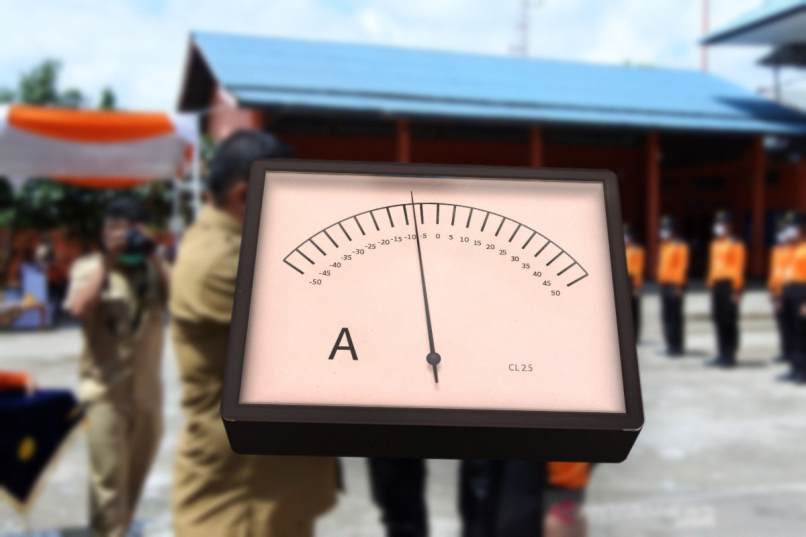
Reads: -7.5A
